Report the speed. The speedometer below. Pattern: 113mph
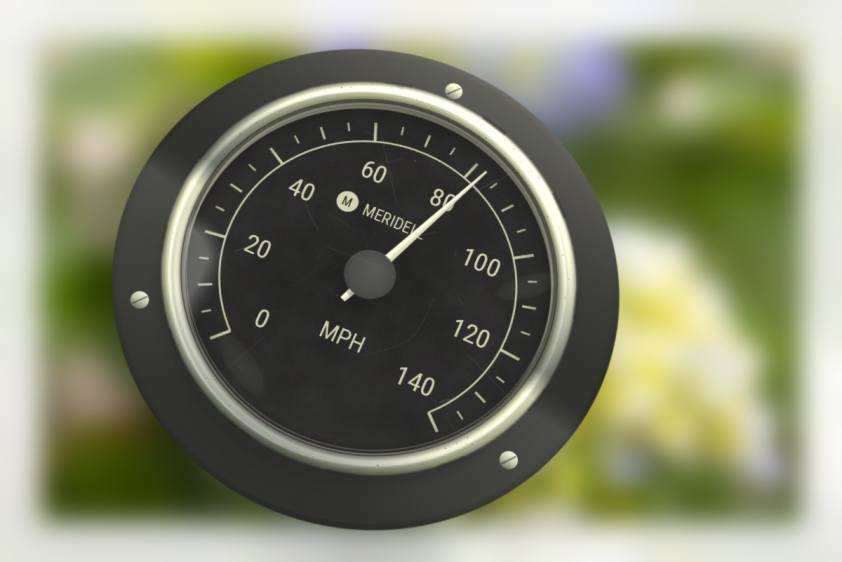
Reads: 82.5mph
